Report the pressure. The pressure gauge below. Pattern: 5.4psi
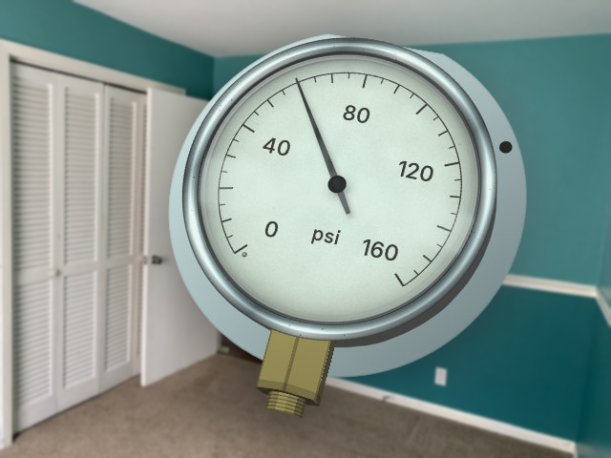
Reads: 60psi
